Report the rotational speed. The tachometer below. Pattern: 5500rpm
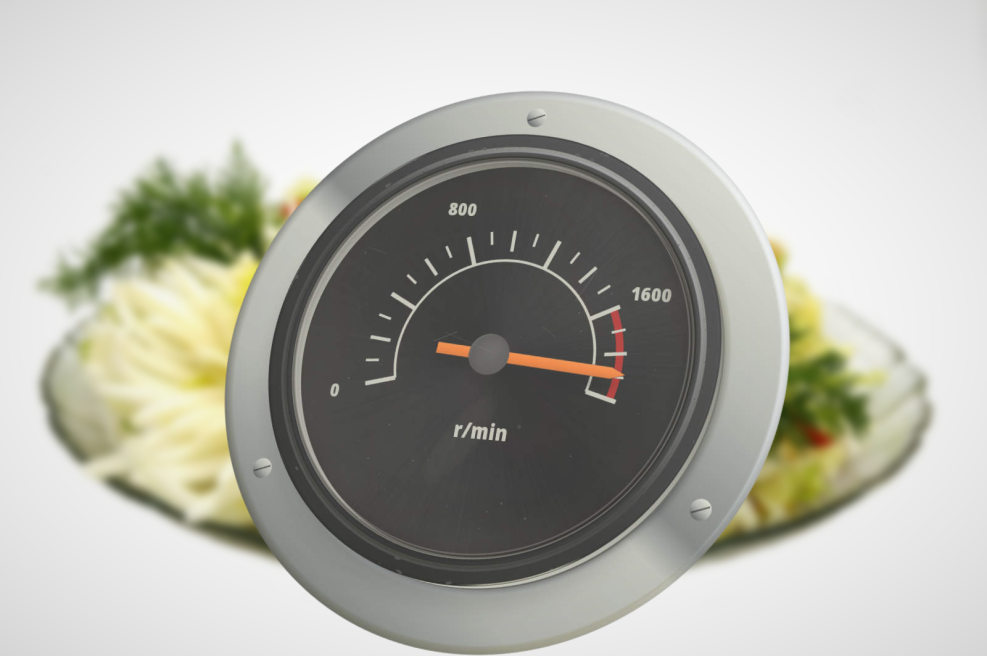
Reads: 1900rpm
